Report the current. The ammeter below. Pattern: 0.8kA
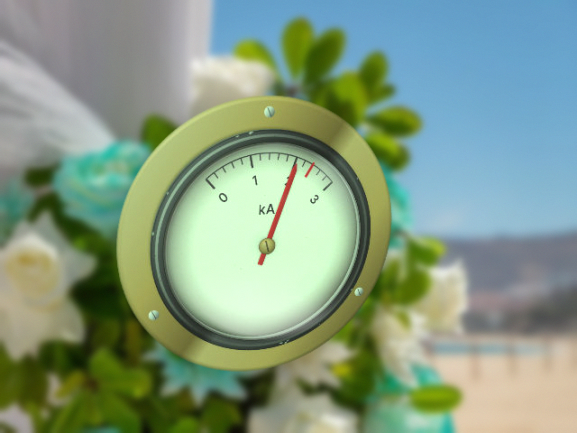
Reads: 2kA
